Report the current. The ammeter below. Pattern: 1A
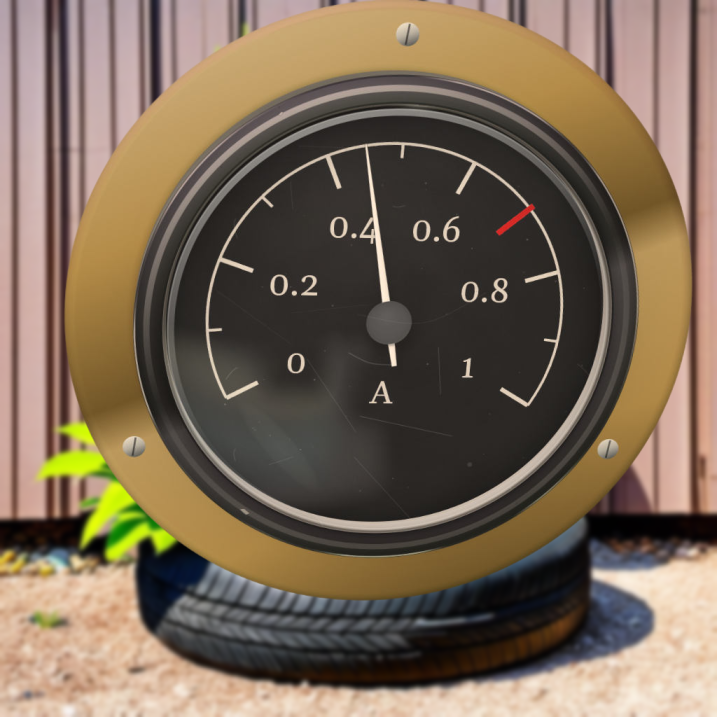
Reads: 0.45A
